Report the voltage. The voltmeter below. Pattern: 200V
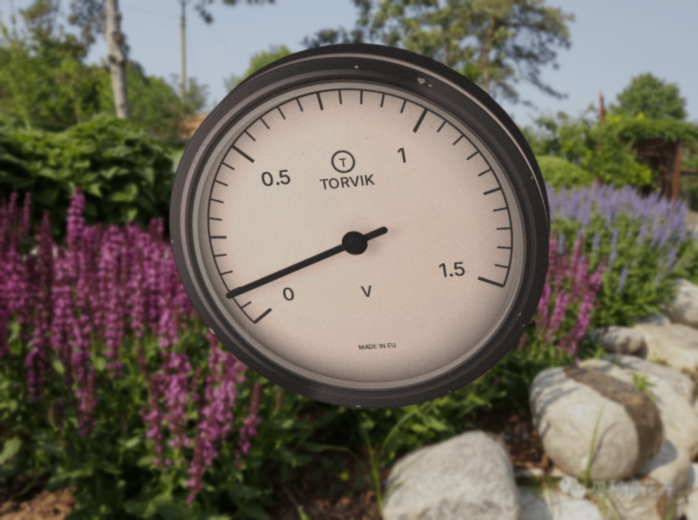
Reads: 0.1V
